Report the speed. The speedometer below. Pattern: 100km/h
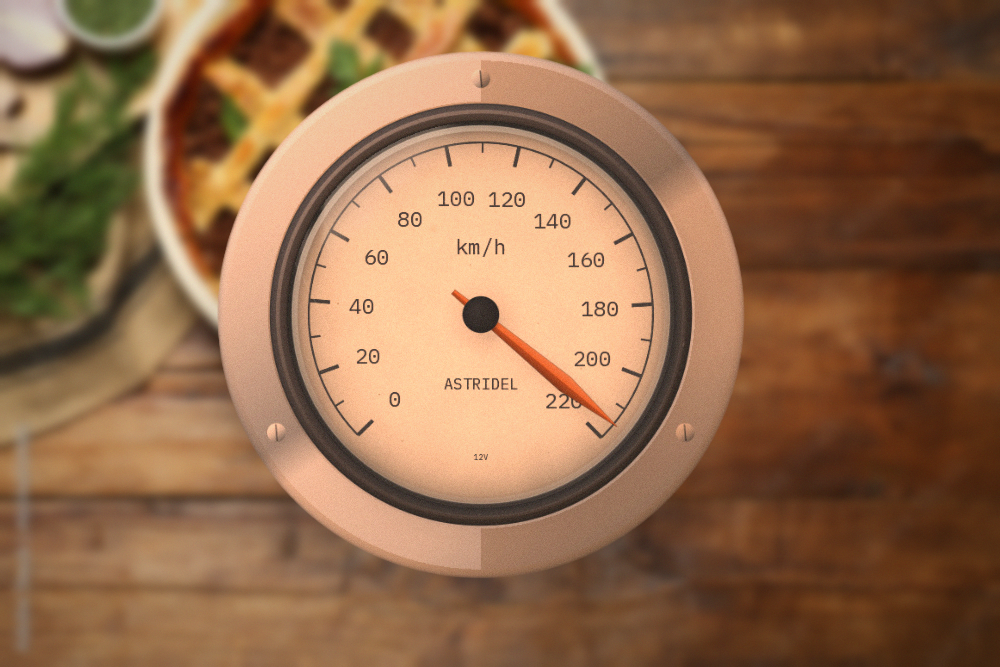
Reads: 215km/h
